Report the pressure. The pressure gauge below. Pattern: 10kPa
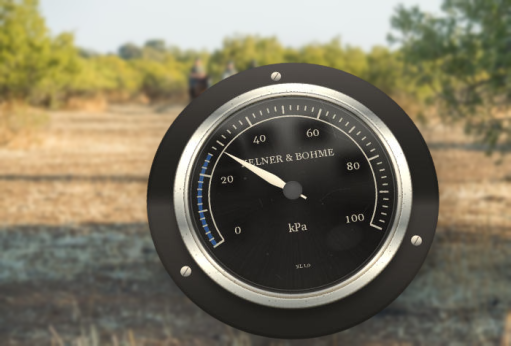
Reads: 28kPa
